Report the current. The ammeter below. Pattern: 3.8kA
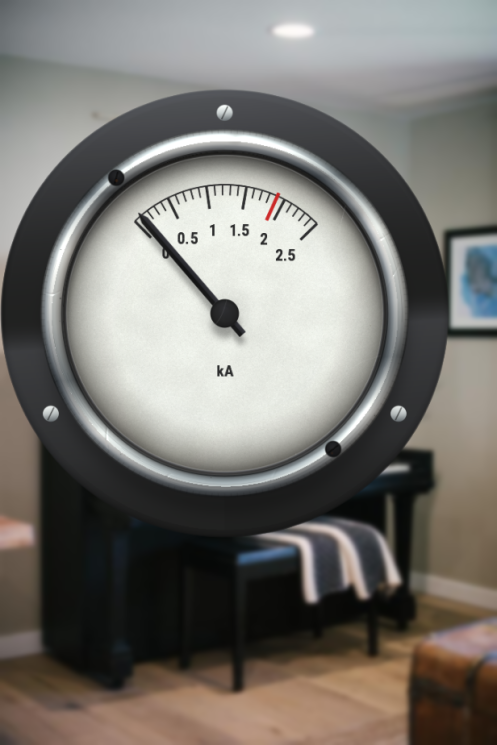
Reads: 0.1kA
